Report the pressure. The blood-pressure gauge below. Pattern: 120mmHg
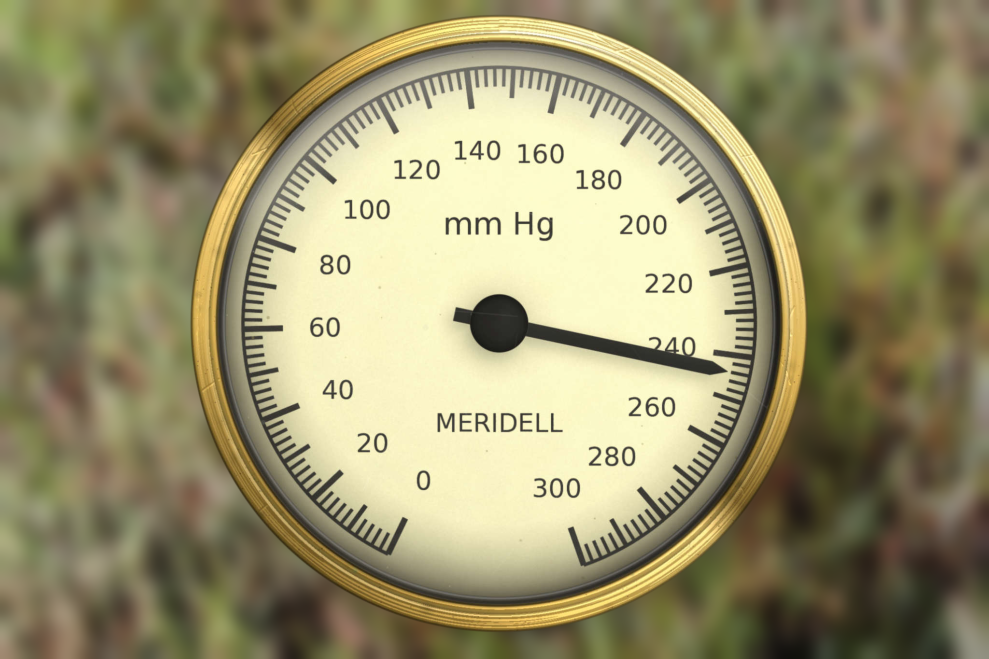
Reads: 244mmHg
